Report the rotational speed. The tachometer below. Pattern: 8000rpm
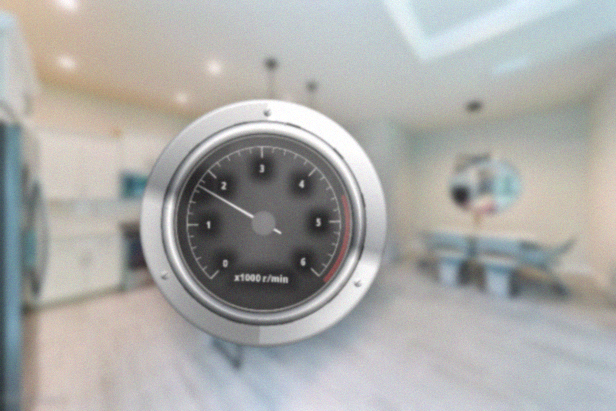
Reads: 1700rpm
